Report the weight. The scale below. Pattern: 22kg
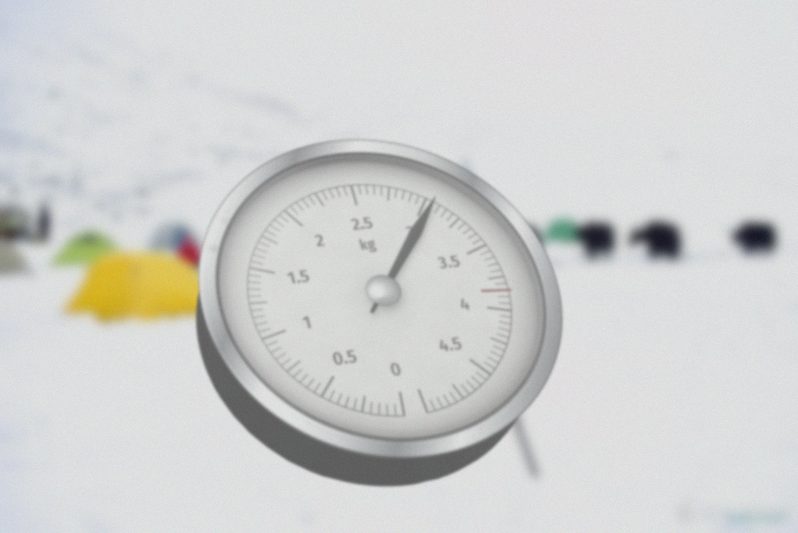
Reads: 3.05kg
